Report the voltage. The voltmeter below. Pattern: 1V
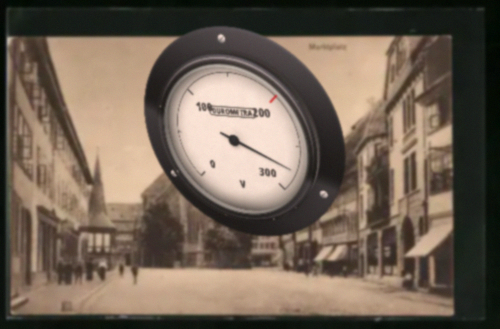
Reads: 275V
